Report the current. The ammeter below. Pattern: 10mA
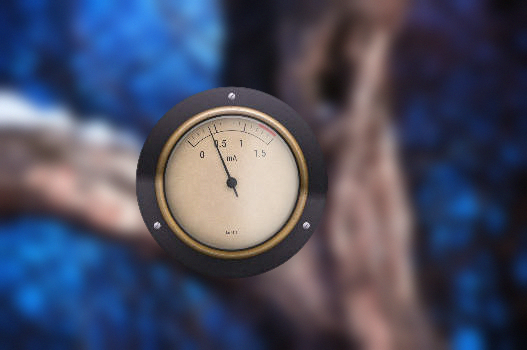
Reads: 0.4mA
